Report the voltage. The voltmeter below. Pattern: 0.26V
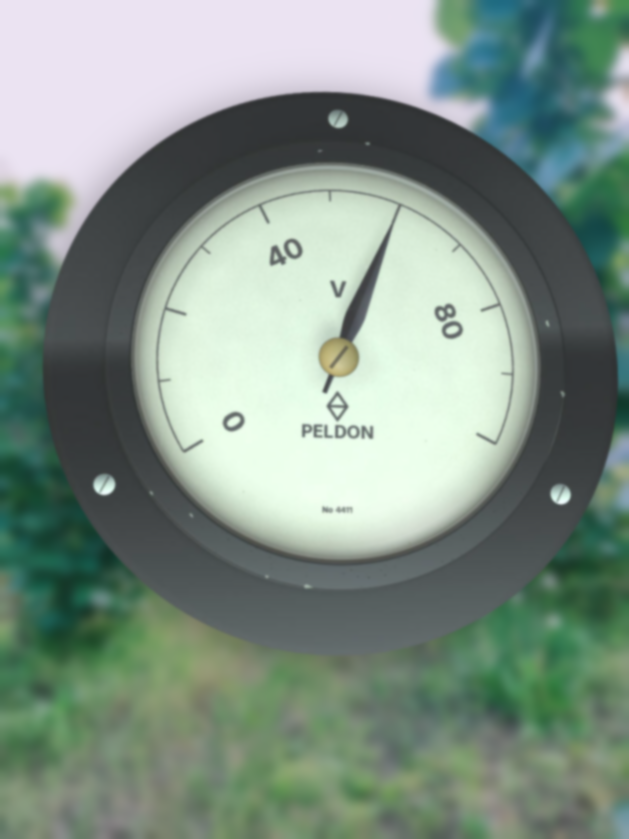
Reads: 60V
